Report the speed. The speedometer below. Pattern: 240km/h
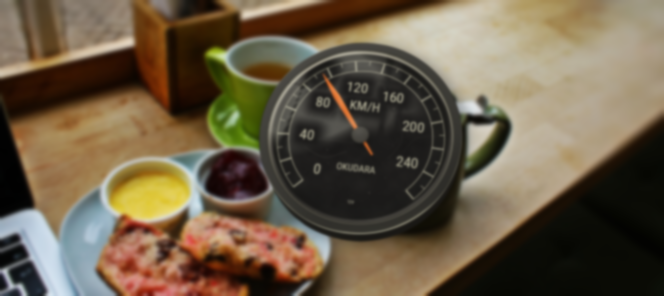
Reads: 95km/h
